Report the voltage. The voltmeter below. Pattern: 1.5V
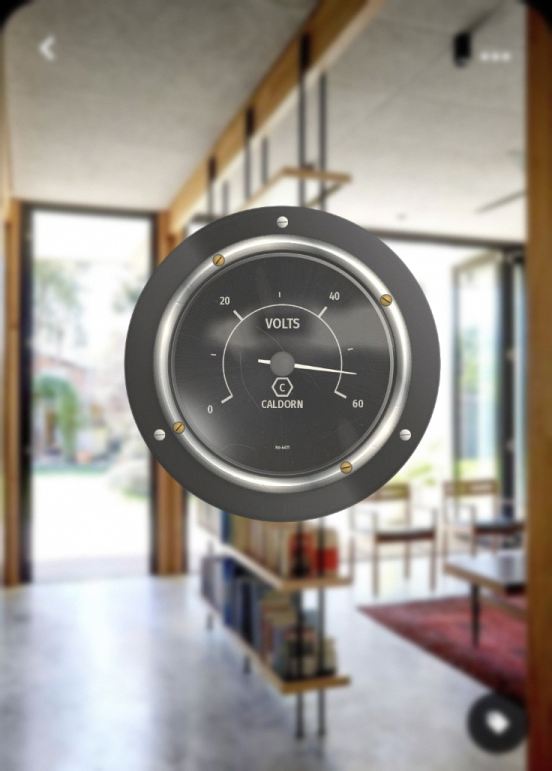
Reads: 55V
